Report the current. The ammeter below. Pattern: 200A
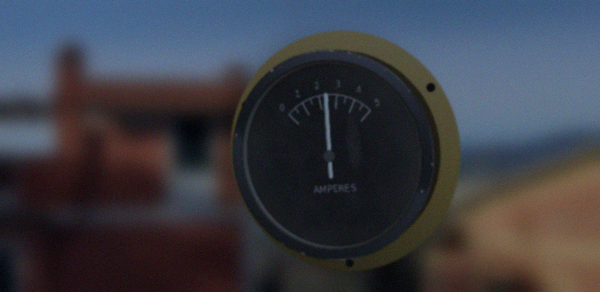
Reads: 2.5A
